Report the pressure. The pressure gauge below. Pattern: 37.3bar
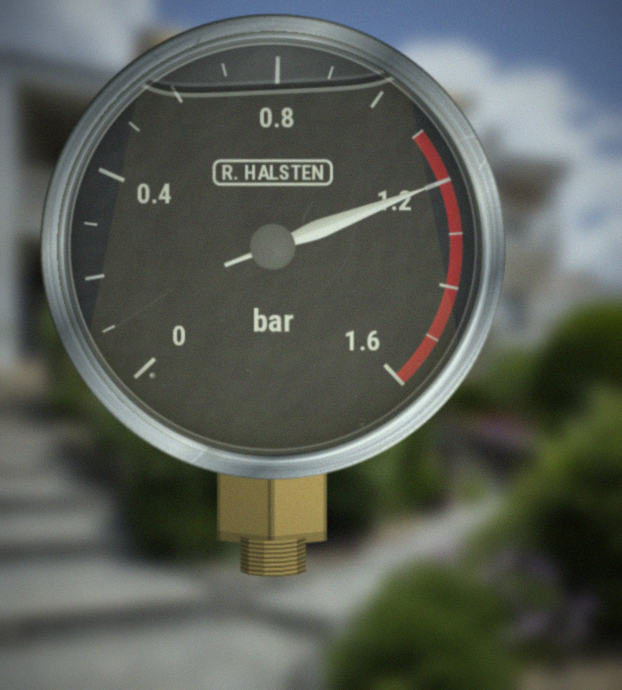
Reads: 1.2bar
